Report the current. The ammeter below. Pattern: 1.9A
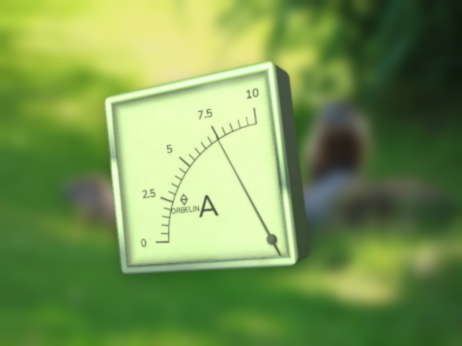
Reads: 7.5A
